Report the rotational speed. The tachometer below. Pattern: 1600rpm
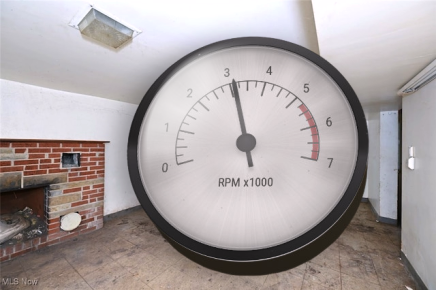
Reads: 3125rpm
